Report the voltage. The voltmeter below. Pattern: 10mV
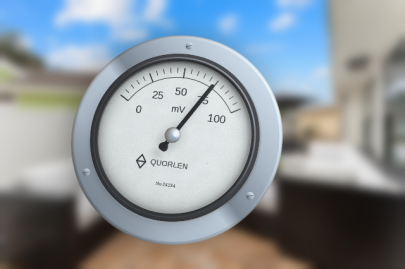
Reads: 75mV
